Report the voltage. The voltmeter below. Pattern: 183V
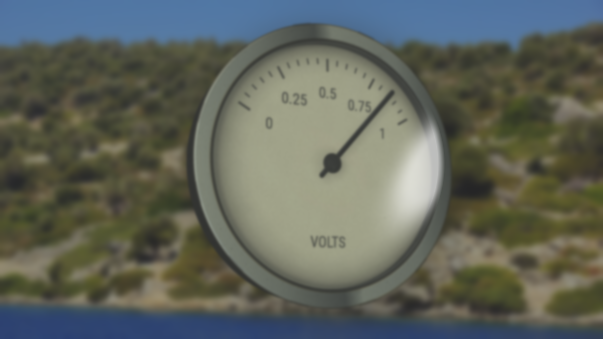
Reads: 0.85V
